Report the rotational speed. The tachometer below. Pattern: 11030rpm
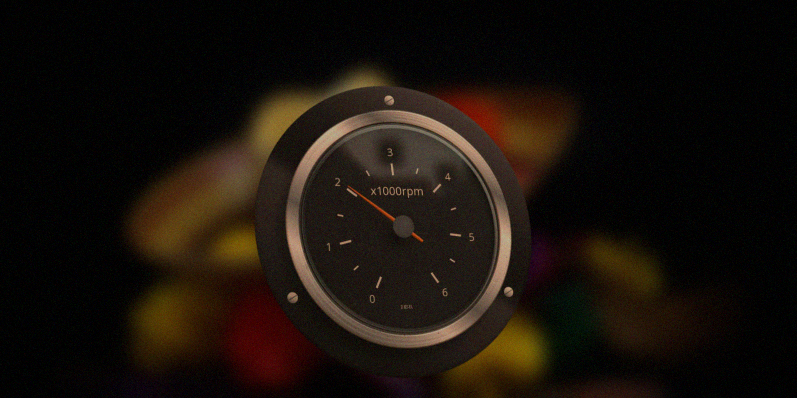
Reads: 2000rpm
